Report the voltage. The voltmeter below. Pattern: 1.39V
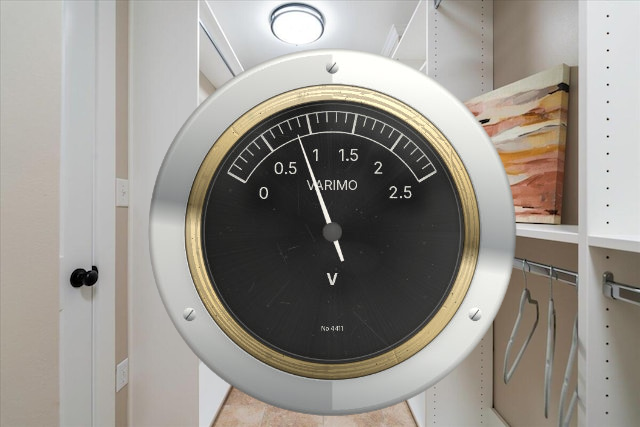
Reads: 0.85V
